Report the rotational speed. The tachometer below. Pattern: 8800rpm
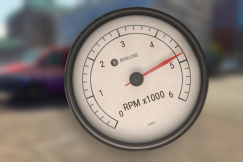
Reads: 4800rpm
